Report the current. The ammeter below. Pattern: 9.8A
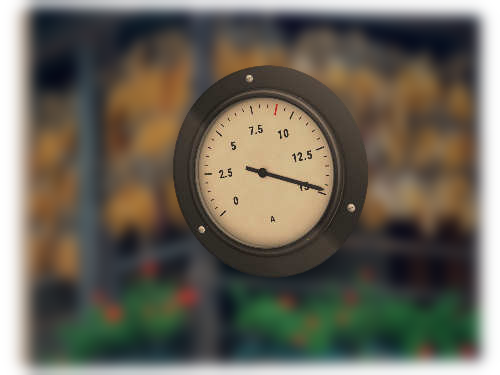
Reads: 14.75A
